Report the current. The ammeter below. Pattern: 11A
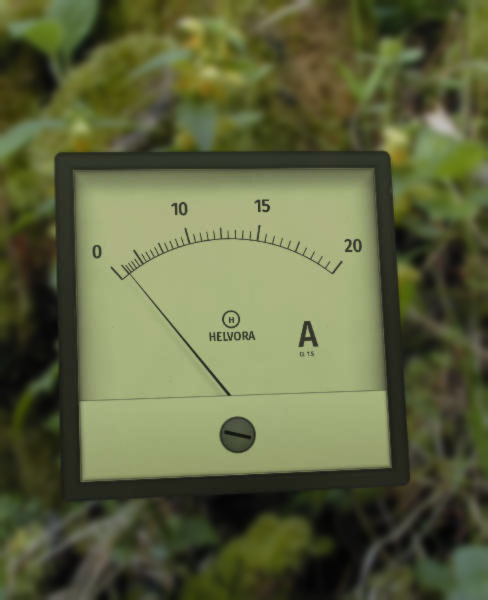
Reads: 2.5A
